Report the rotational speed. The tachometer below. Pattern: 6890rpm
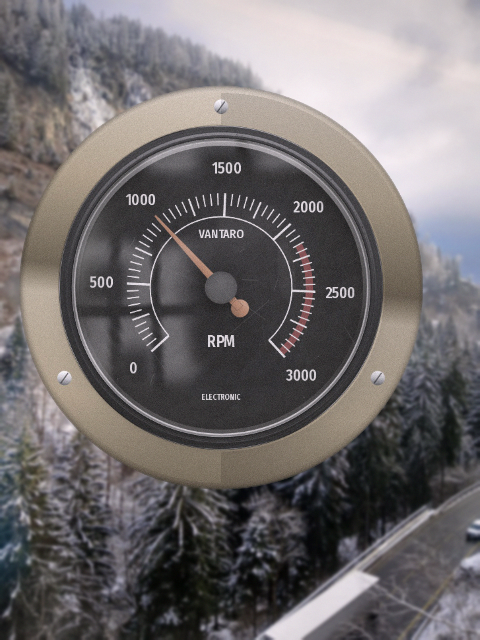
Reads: 1000rpm
